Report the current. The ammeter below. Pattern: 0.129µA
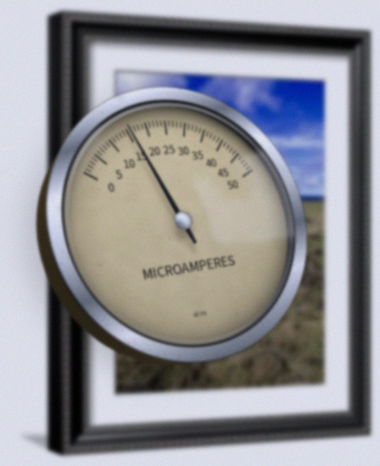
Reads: 15µA
